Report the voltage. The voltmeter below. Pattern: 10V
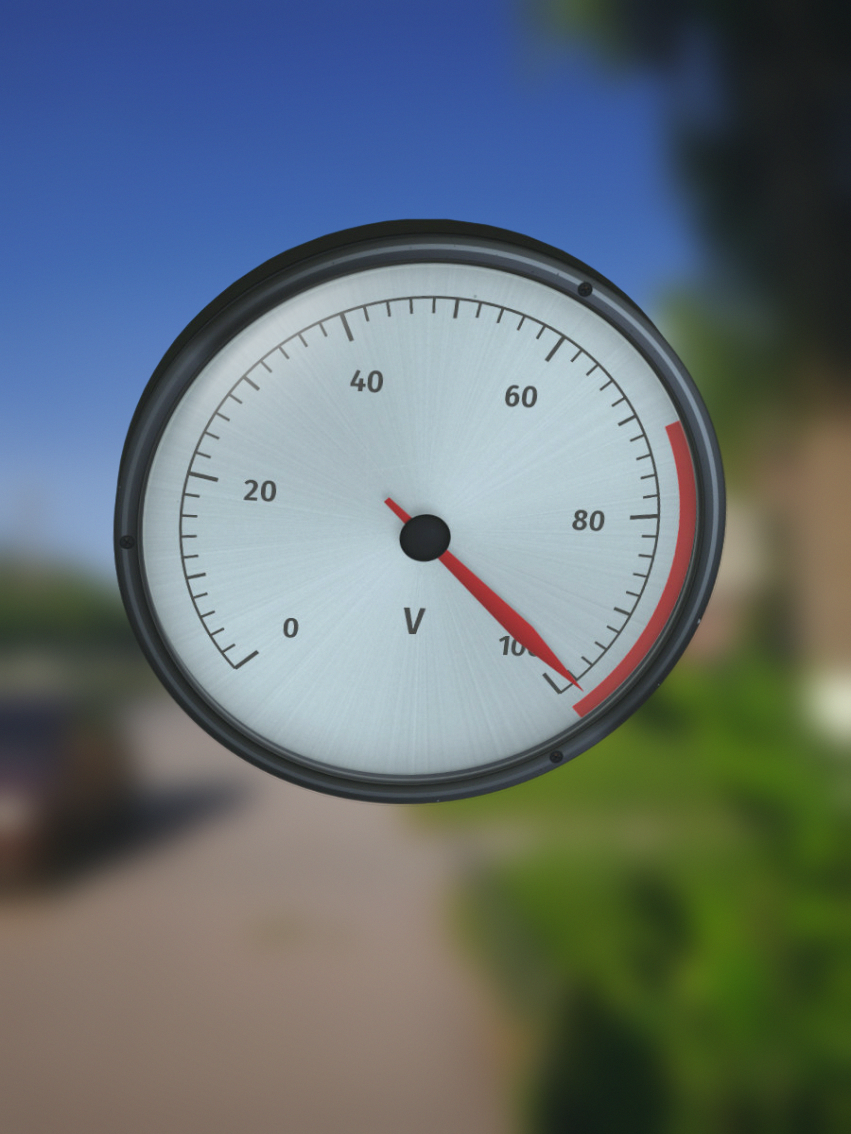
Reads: 98V
